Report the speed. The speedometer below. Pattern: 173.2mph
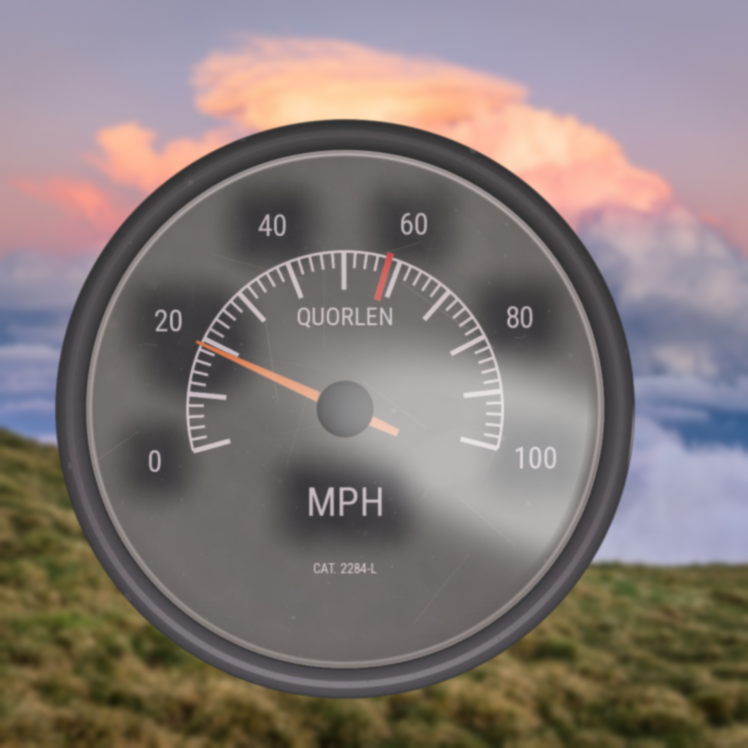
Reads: 19mph
